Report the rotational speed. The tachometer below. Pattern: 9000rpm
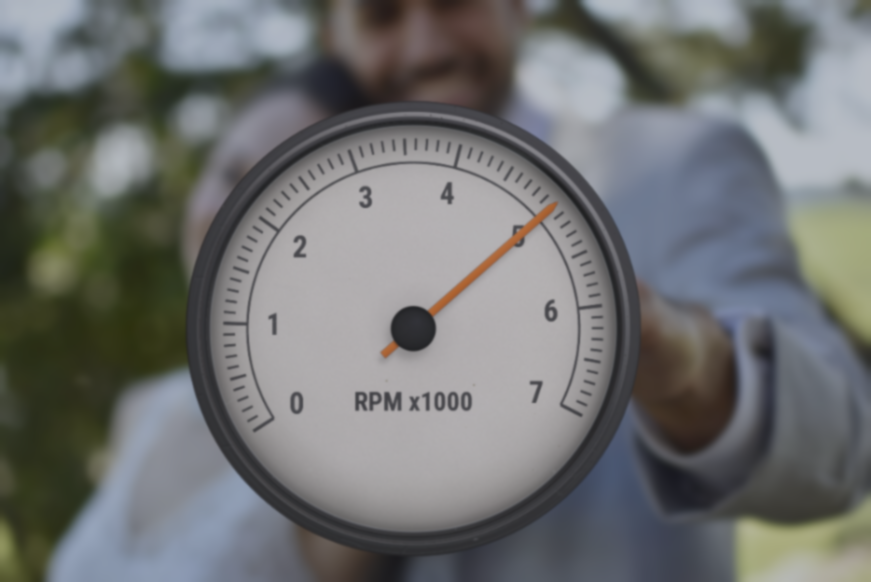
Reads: 5000rpm
